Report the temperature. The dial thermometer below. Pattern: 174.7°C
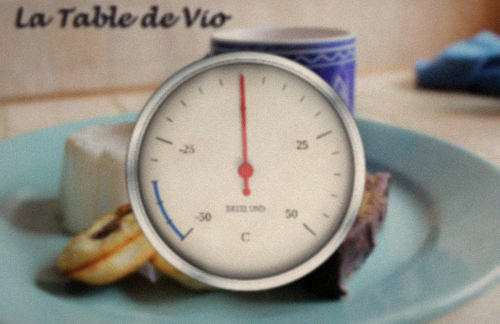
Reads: 0°C
